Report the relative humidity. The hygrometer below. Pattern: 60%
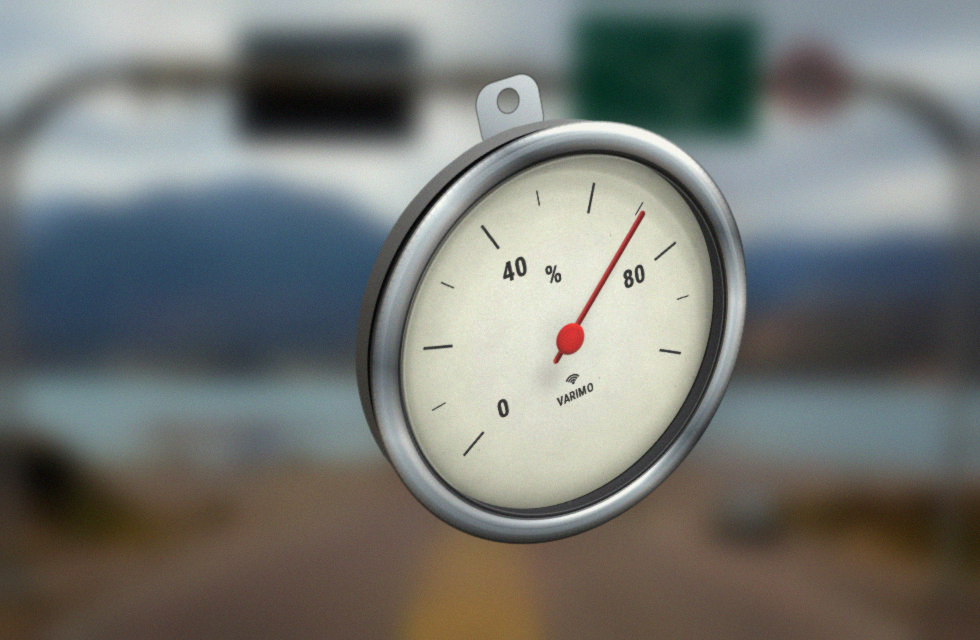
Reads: 70%
